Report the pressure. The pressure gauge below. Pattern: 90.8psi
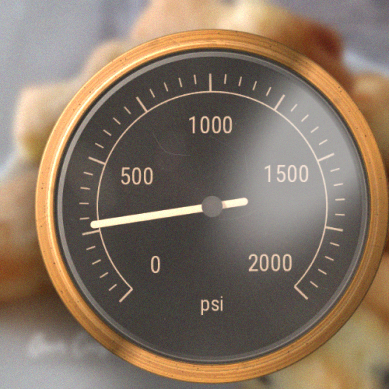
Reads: 275psi
